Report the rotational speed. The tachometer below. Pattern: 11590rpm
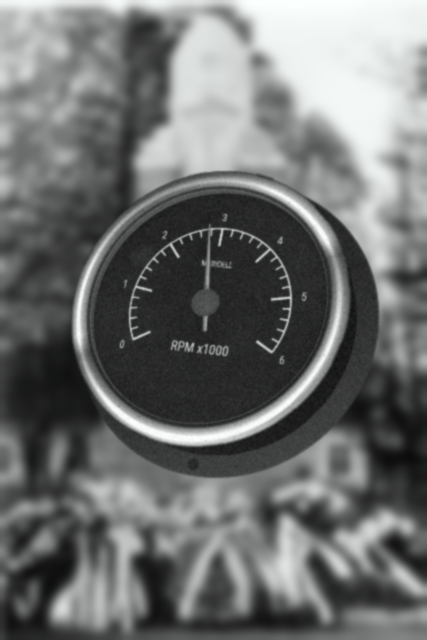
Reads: 2800rpm
